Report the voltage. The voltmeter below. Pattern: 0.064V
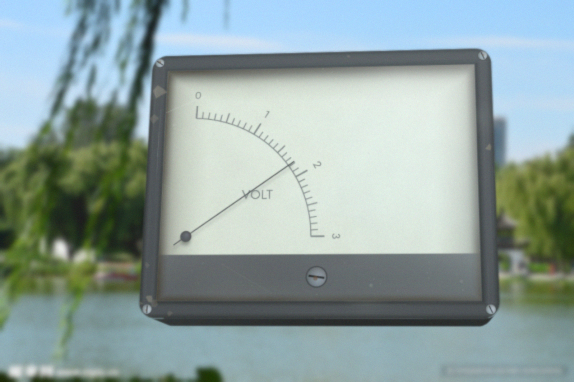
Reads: 1.8V
